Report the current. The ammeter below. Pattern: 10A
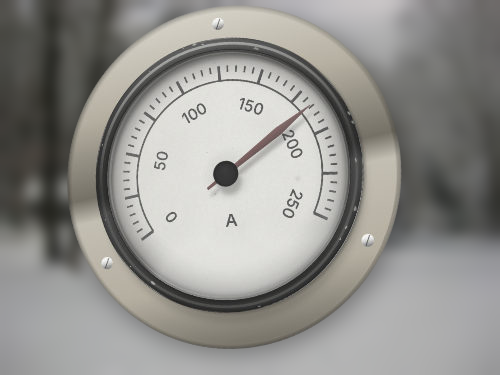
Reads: 185A
